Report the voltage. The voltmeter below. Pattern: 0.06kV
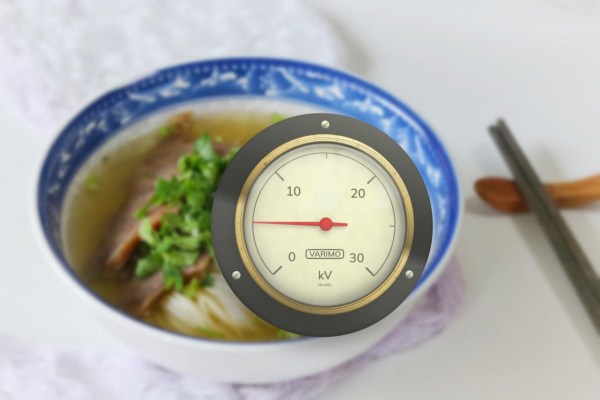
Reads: 5kV
